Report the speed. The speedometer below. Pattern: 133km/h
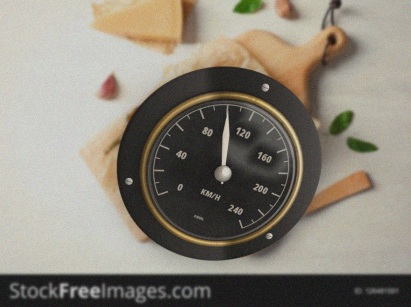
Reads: 100km/h
